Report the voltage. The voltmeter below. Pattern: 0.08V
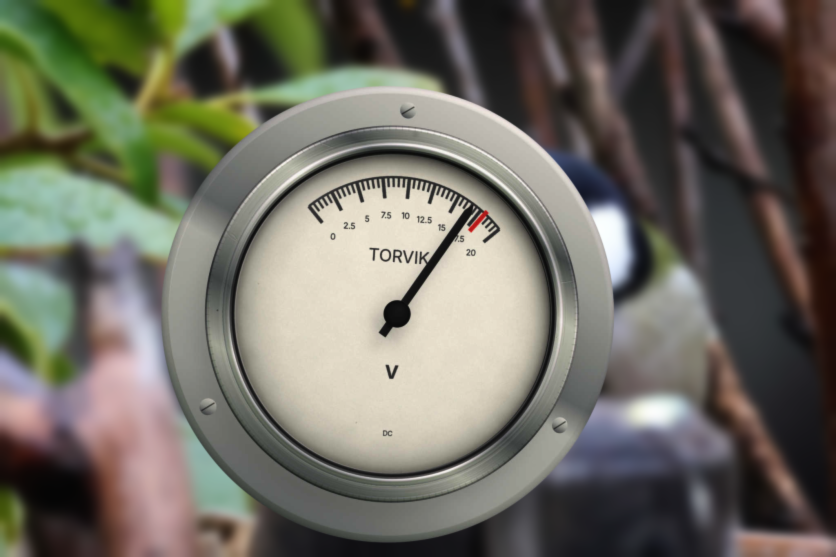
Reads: 16.5V
